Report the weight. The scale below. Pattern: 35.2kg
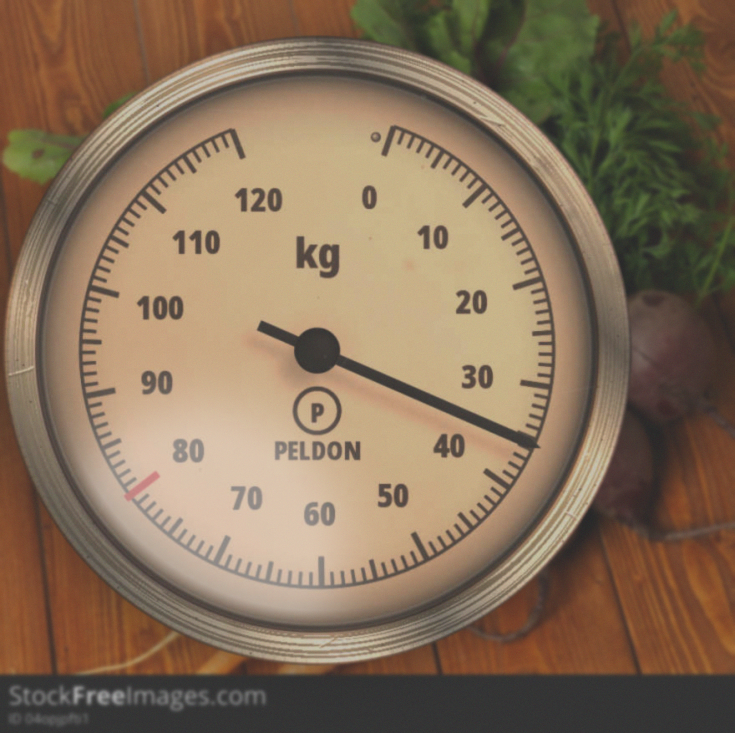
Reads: 35.5kg
